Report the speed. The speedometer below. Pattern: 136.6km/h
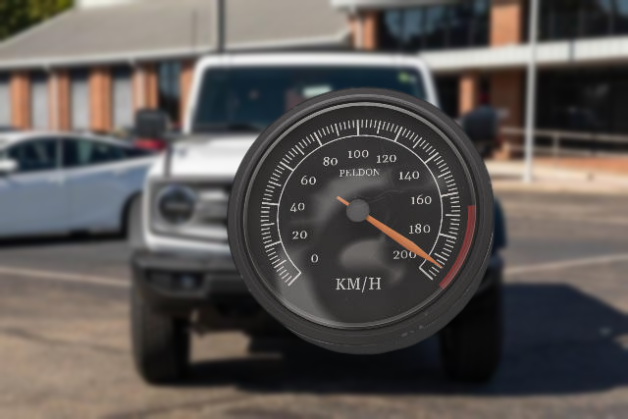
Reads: 194km/h
